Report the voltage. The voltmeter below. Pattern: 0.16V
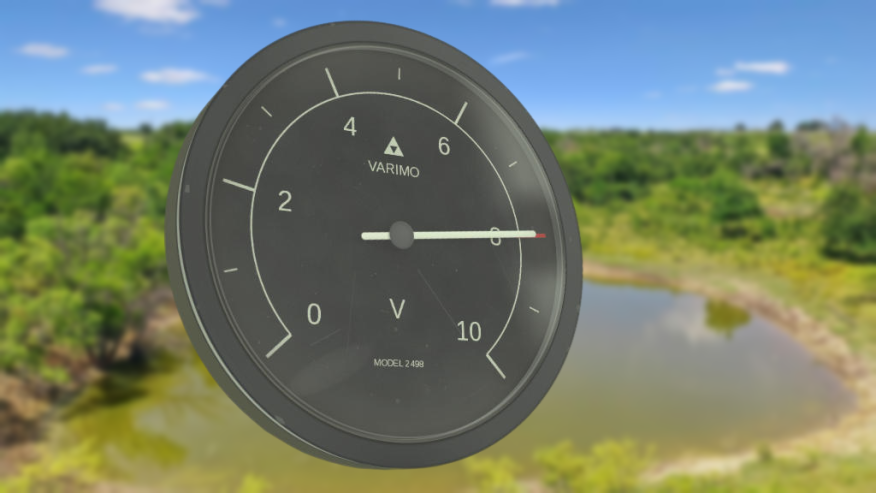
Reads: 8V
